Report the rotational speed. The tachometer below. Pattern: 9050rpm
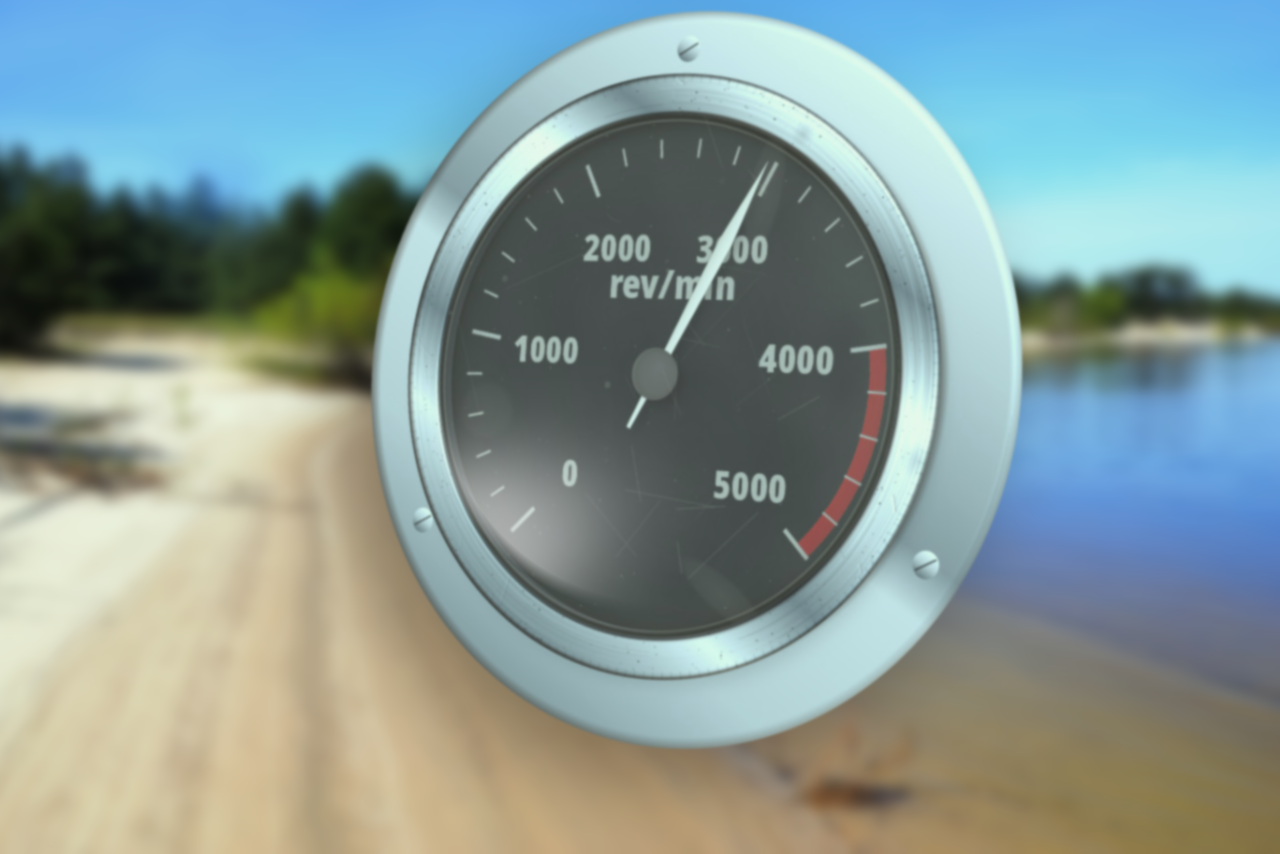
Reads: 3000rpm
